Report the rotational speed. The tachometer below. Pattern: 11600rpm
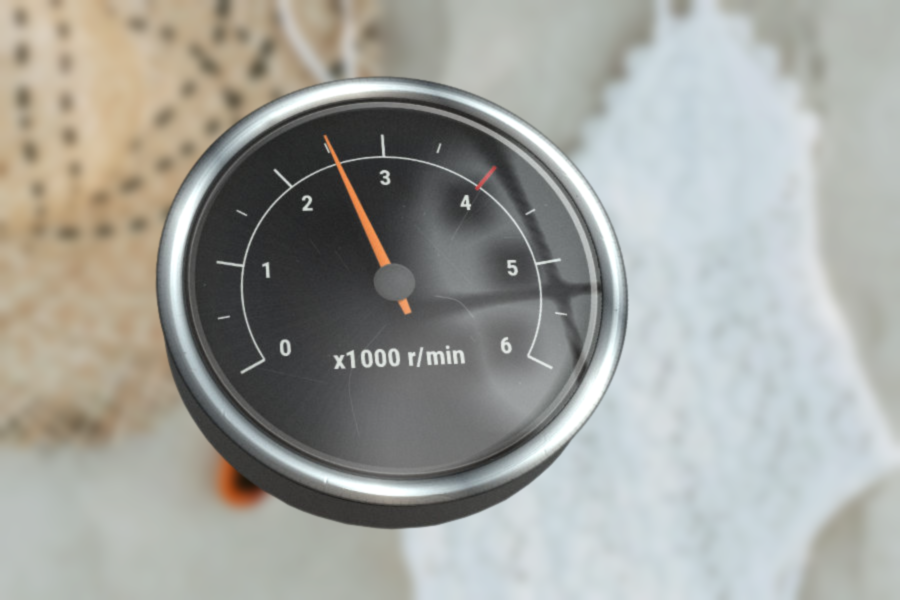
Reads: 2500rpm
